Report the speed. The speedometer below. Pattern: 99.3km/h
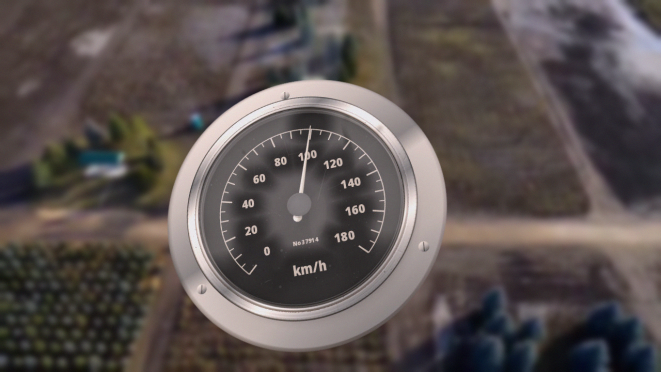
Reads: 100km/h
